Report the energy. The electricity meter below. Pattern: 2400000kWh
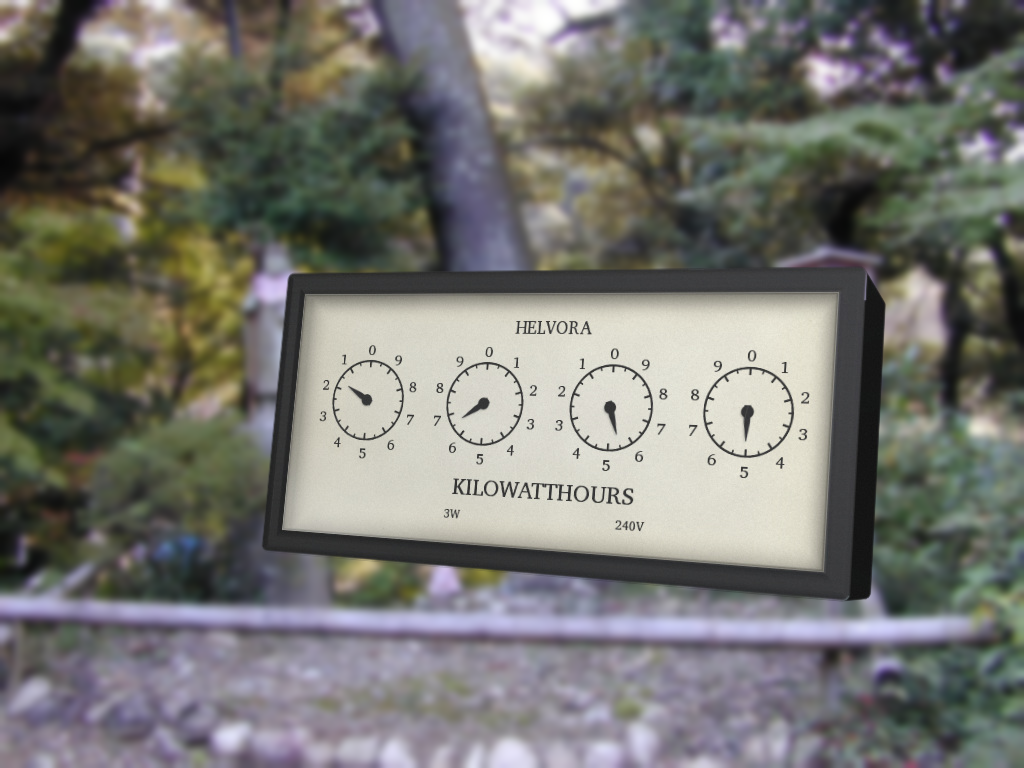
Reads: 1655kWh
